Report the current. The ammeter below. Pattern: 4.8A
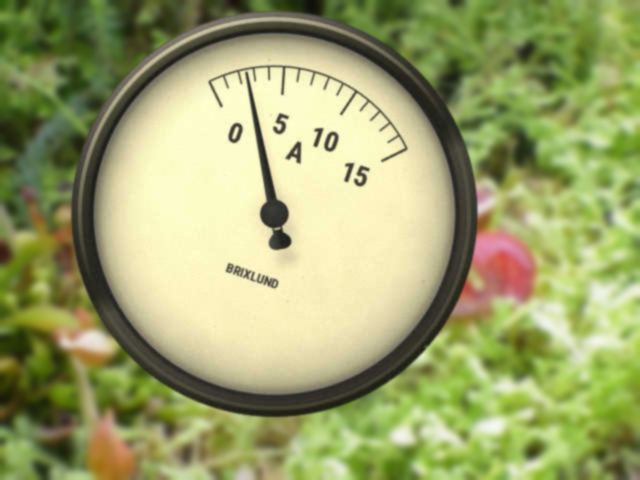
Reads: 2.5A
